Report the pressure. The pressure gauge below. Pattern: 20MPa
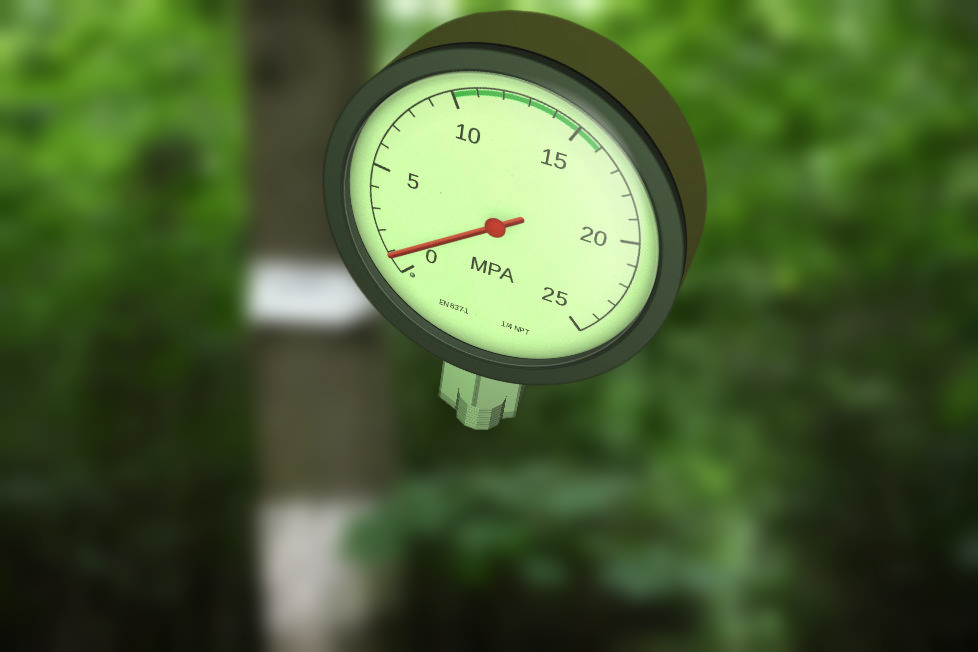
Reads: 1MPa
